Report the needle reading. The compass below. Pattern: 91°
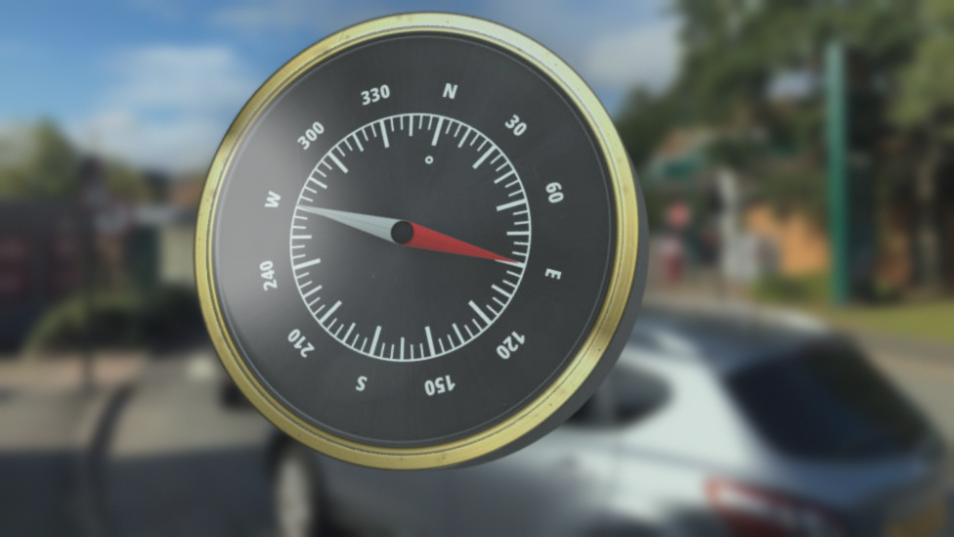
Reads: 90°
